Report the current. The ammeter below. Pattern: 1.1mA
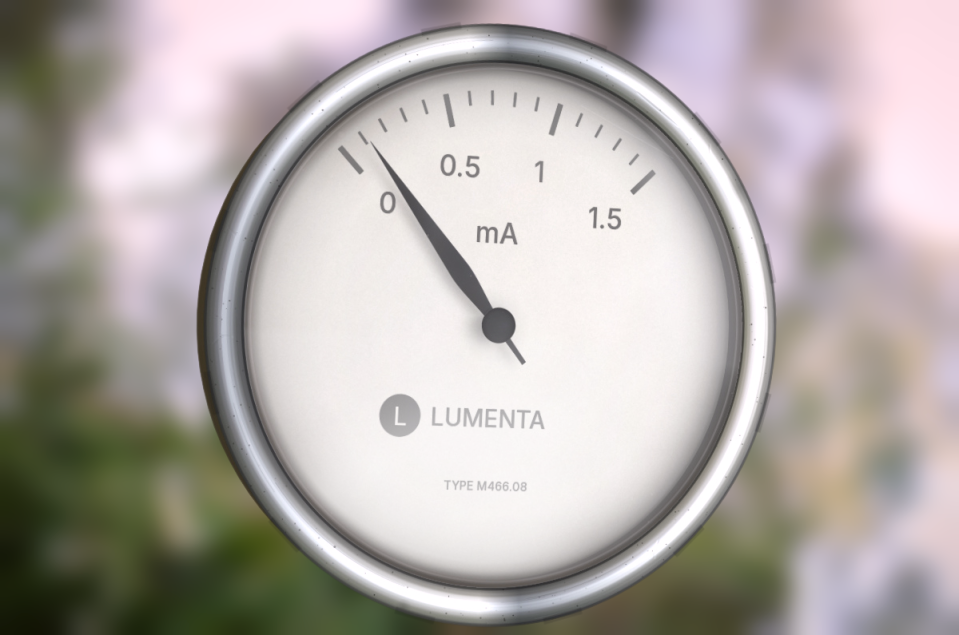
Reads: 0.1mA
